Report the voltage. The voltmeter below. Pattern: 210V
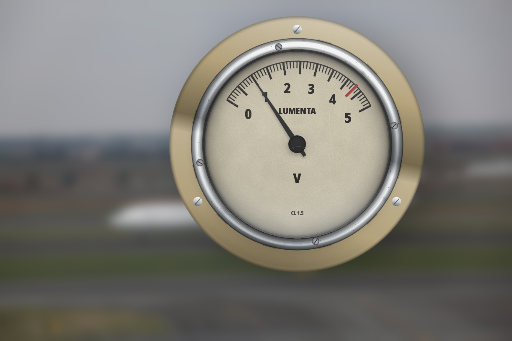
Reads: 1V
